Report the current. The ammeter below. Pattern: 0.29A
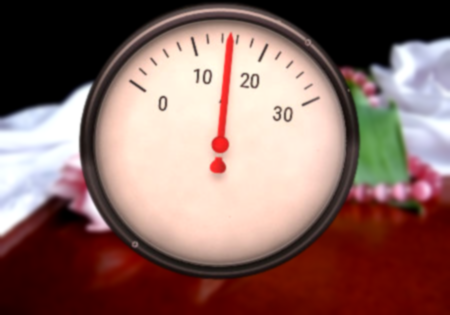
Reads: 15A
